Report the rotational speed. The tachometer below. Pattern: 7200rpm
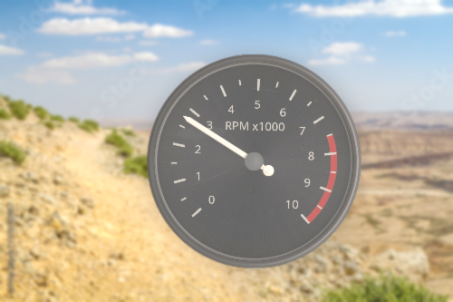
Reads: 2750rpm
